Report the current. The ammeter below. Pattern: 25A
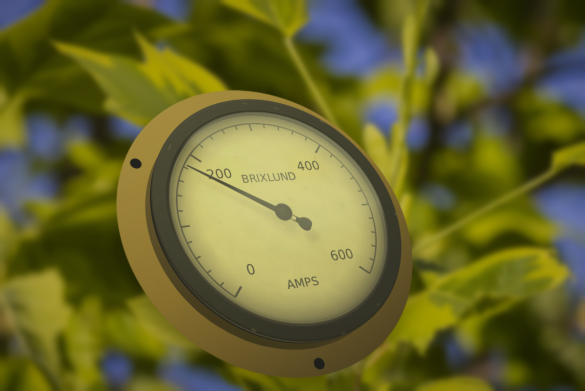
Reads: 180A
